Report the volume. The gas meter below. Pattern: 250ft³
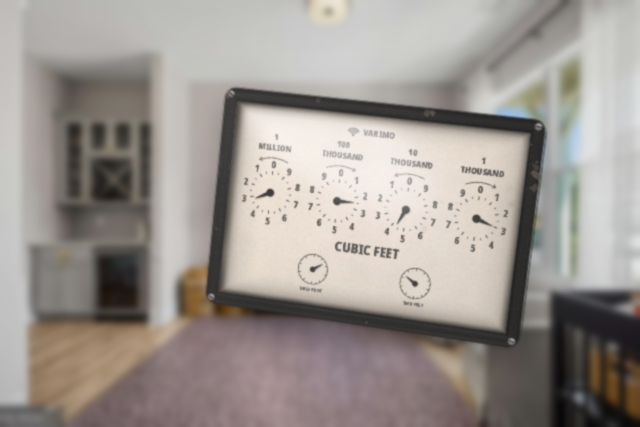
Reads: 324300ft³
